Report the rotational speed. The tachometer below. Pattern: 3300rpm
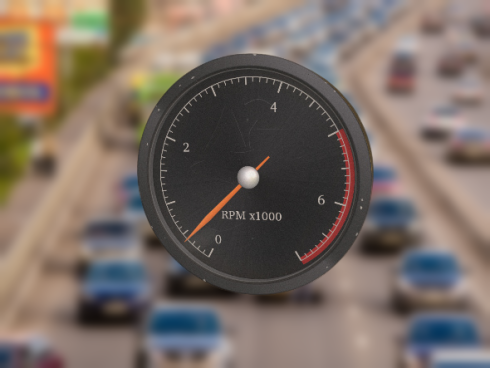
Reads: 400rpm
